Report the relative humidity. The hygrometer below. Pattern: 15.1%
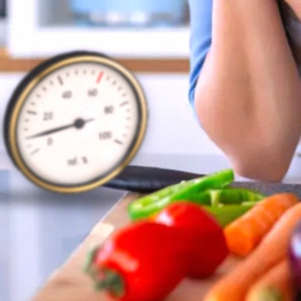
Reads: 8%
